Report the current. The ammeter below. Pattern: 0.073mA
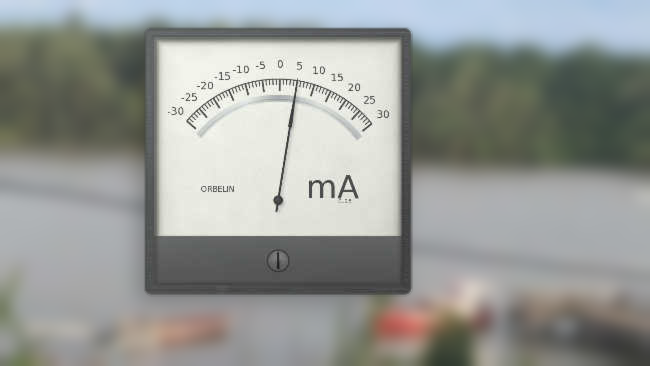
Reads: 5mA
